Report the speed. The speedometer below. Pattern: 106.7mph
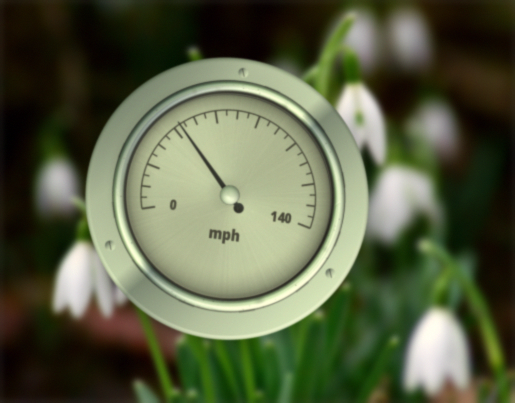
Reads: 42.5mph
